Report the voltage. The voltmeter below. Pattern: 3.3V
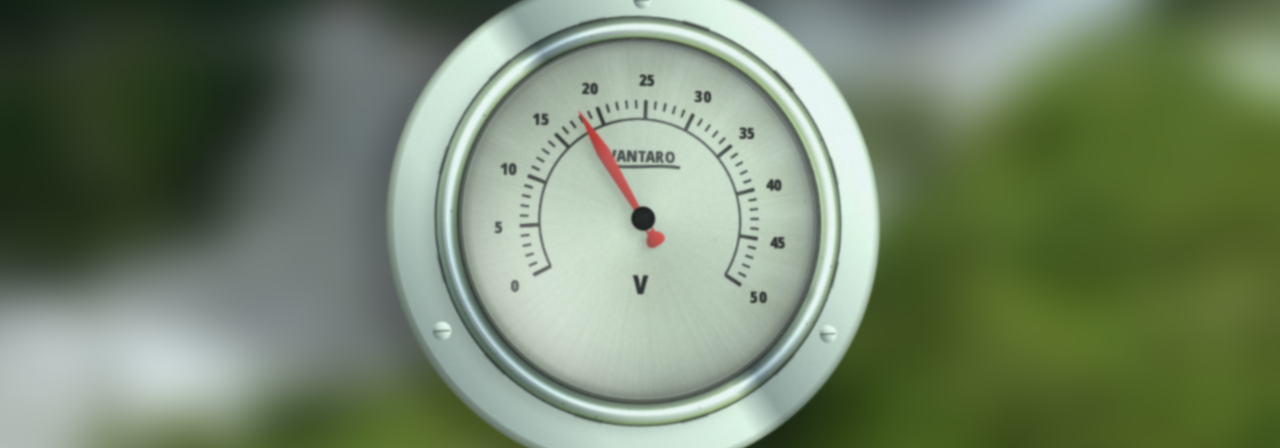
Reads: 18V
